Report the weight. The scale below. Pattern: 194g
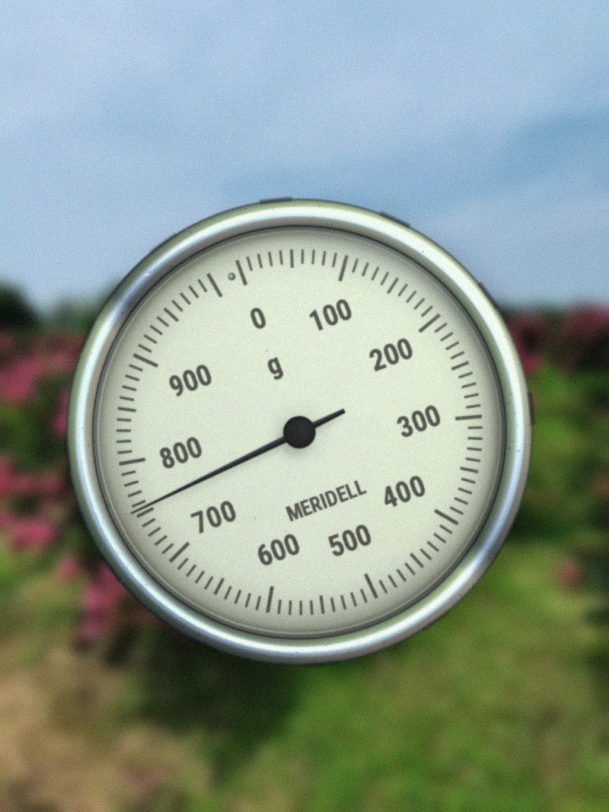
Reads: 755g
